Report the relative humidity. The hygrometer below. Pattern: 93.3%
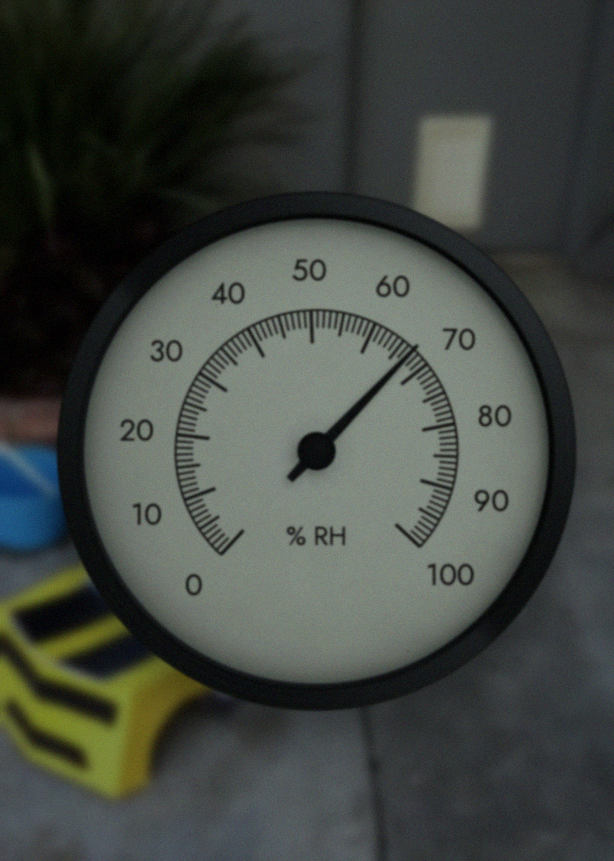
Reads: 67%
